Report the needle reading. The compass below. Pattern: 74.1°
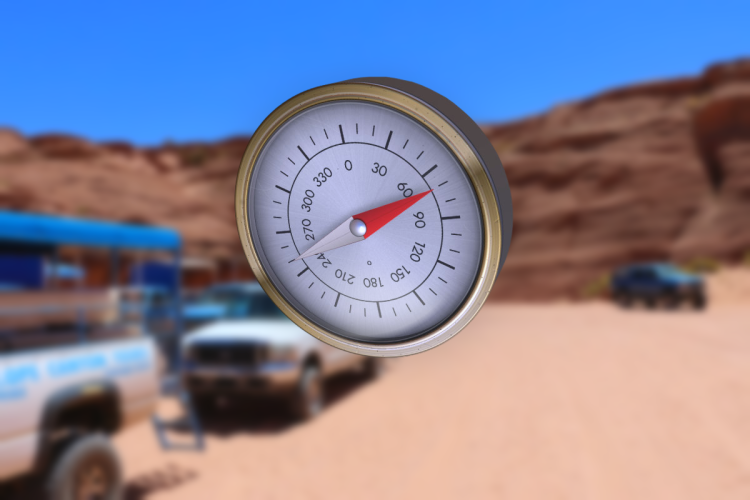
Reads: 70°
